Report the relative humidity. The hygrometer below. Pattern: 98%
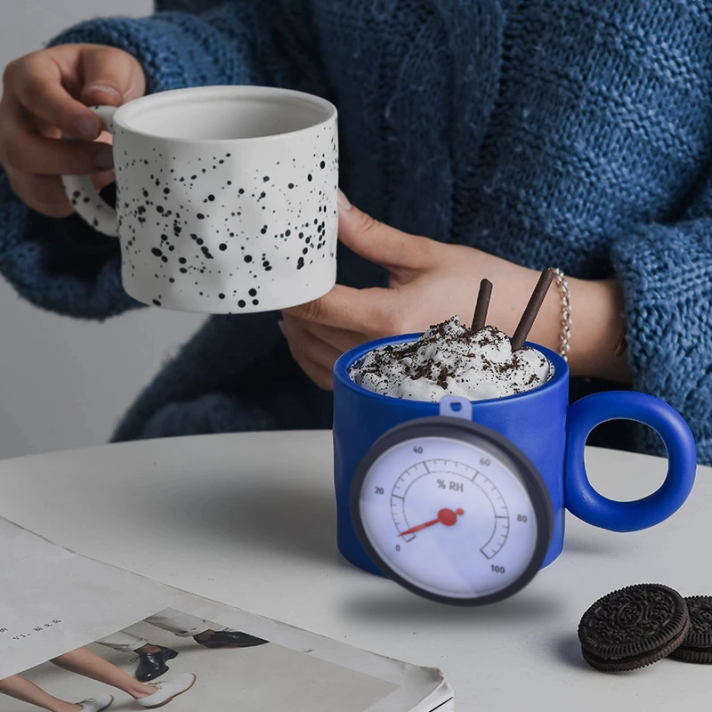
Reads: 4%
